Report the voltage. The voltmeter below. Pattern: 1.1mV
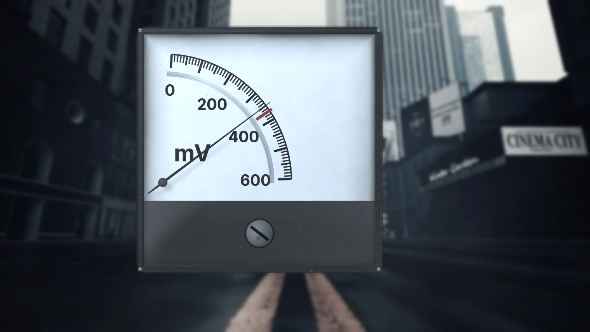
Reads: 350mV
